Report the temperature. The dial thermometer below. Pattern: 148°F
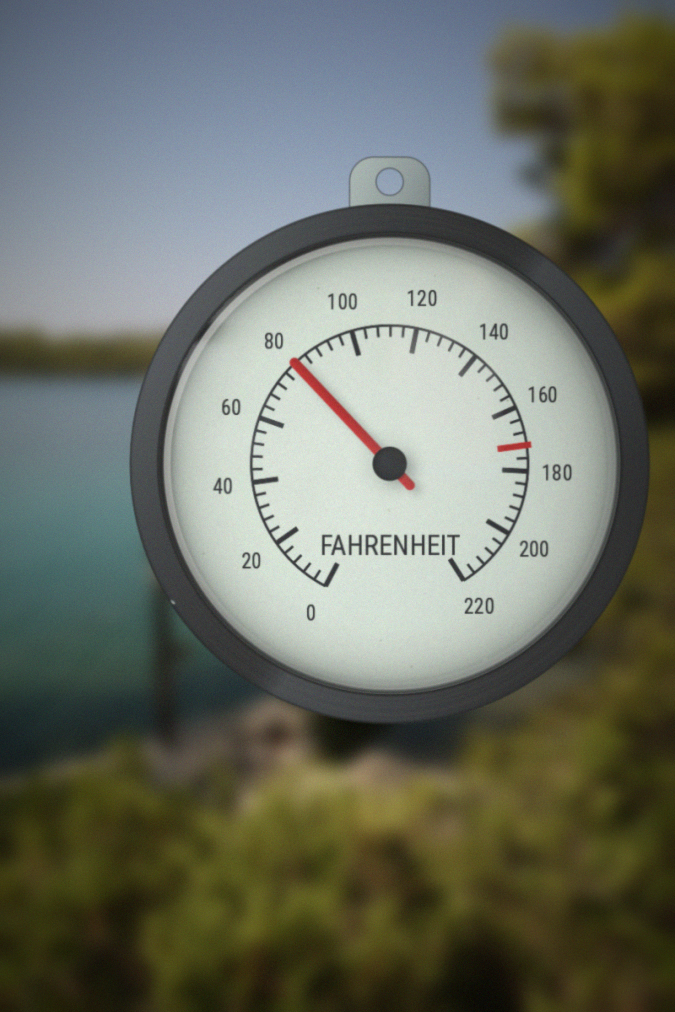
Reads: 80°F
